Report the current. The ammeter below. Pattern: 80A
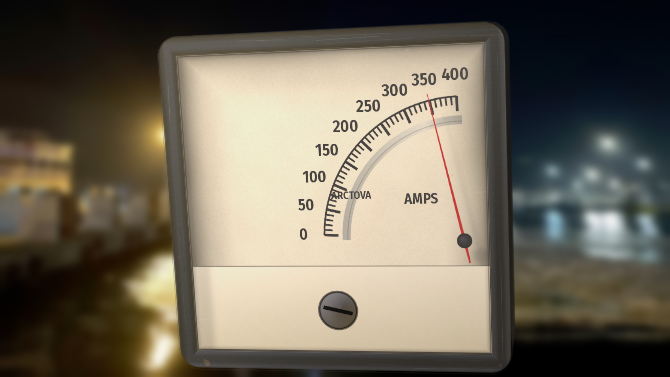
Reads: 350A
